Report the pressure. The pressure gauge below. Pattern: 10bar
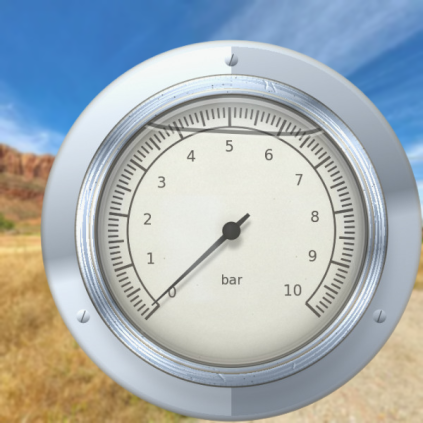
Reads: 0.1bar
